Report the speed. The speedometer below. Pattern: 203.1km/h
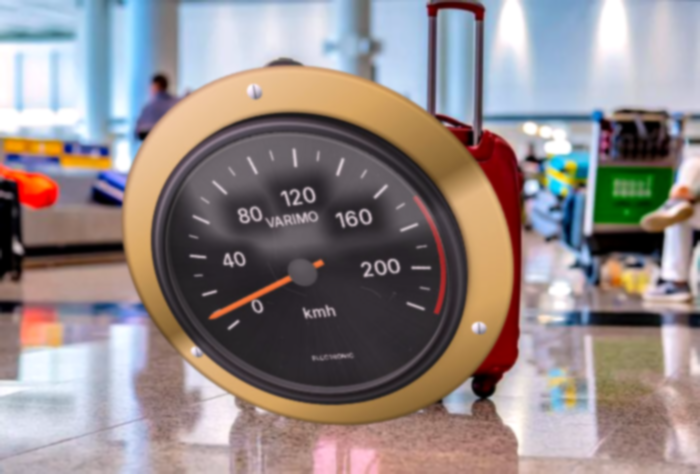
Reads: 10km/h
